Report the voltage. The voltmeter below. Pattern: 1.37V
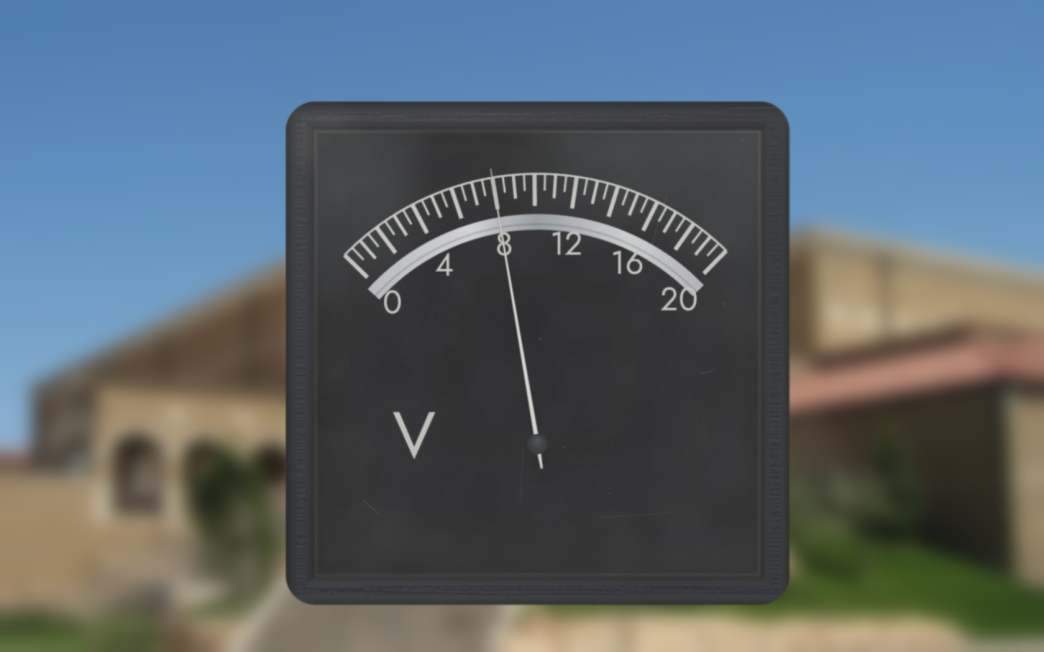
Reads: 8V
